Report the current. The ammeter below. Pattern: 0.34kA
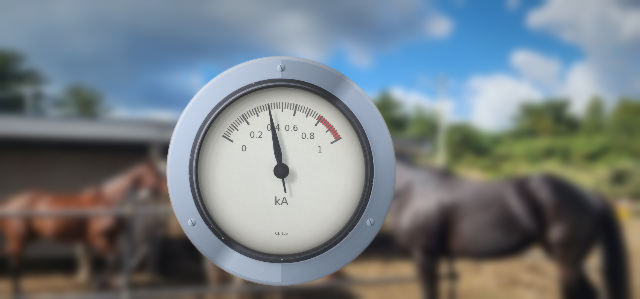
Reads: 0.4kA
